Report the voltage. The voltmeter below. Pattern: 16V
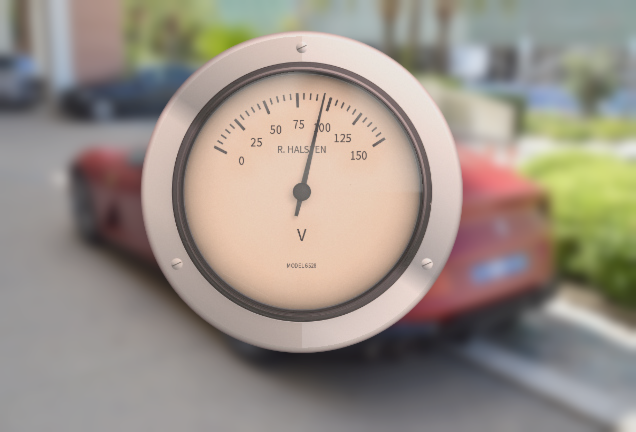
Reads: 95V
